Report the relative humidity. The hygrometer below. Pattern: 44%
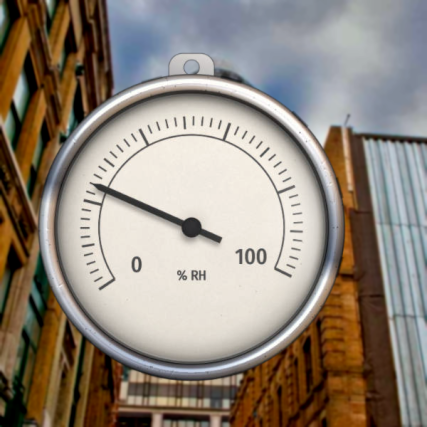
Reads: 24%
